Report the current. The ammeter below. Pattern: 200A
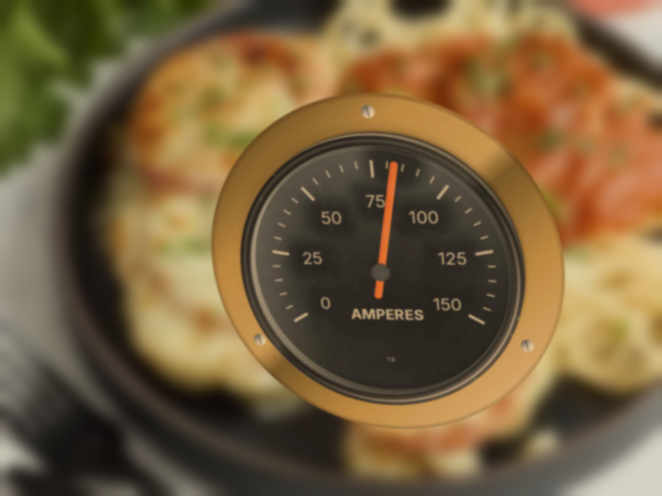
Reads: 82.5A
